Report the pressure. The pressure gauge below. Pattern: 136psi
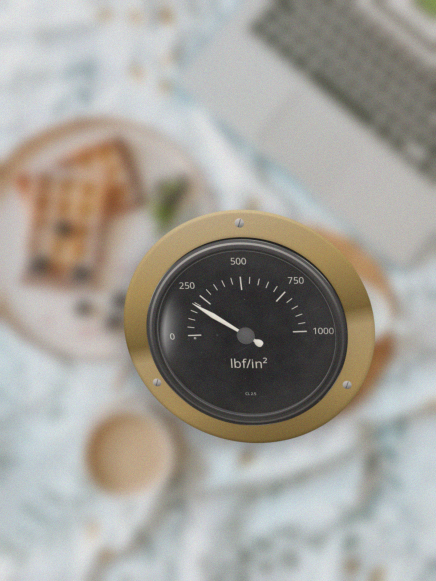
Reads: 200psi
